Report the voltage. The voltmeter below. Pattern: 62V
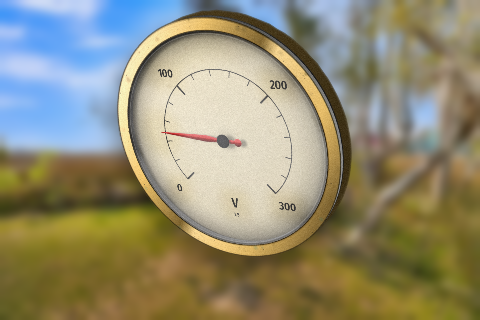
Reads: 50V
